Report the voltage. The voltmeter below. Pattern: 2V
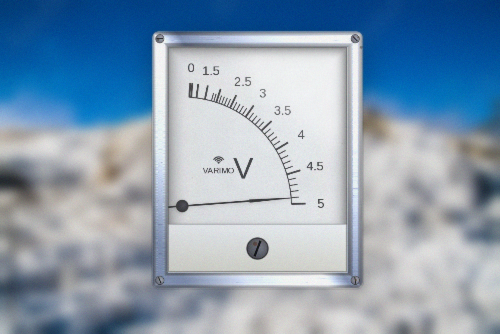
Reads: 4.9V
